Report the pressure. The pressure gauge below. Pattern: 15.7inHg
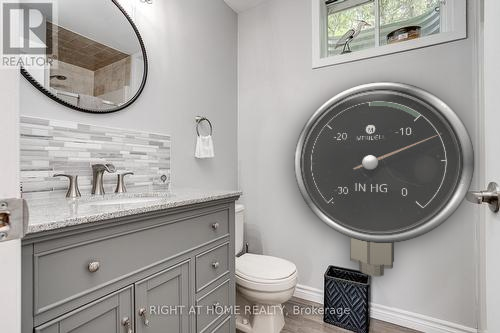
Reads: -7.5inHg
